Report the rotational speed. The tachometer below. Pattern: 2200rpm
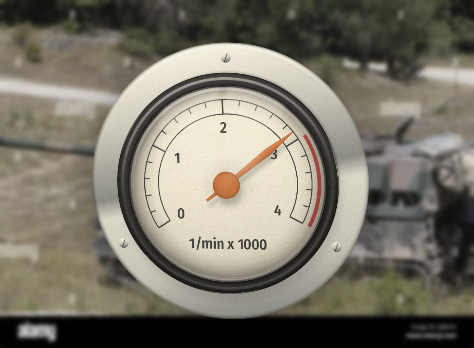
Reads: 2900rpm
